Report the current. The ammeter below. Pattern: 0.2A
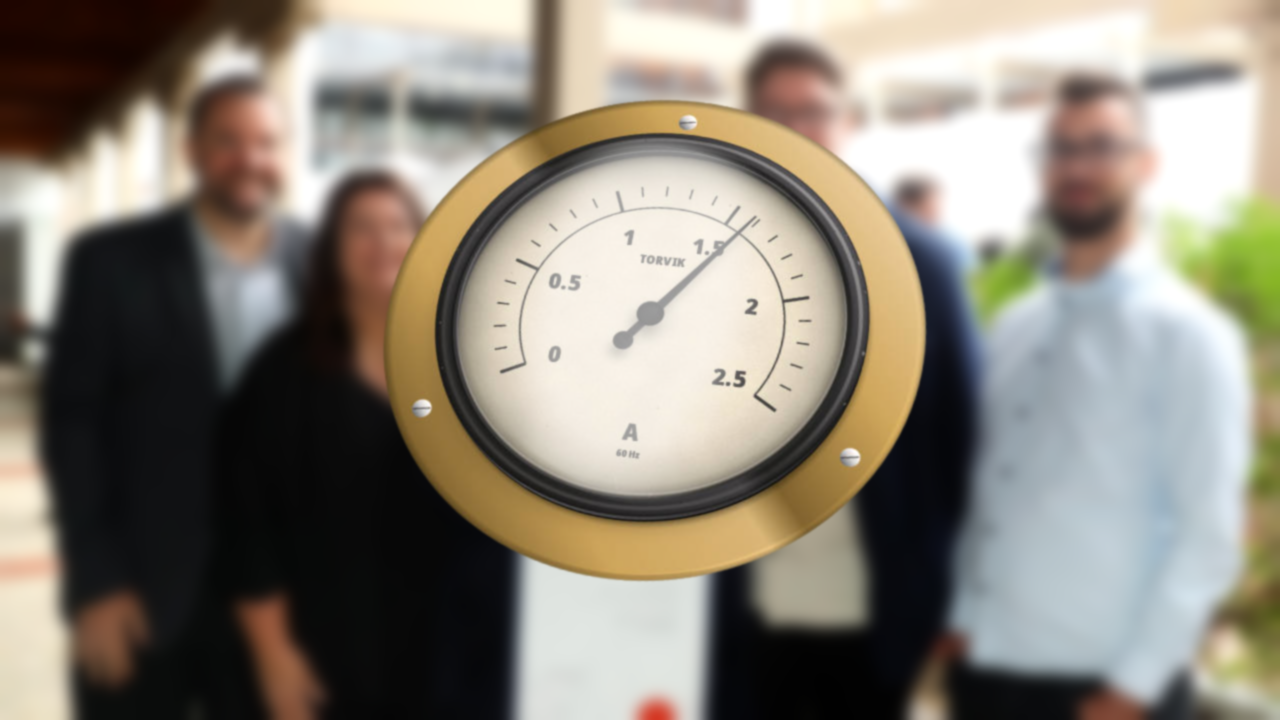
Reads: 1.6A
